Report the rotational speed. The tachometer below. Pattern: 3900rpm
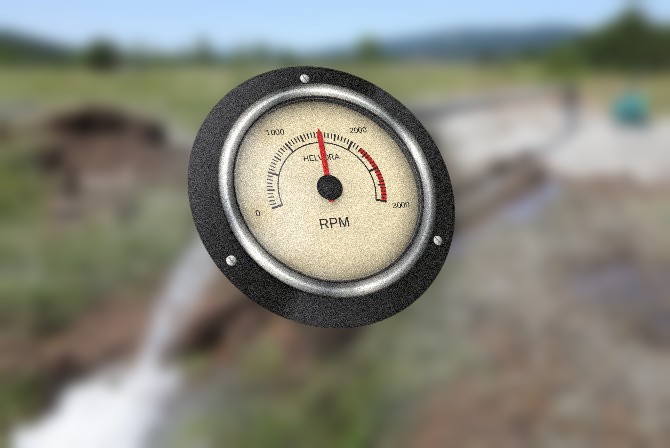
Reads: 1500rpm
